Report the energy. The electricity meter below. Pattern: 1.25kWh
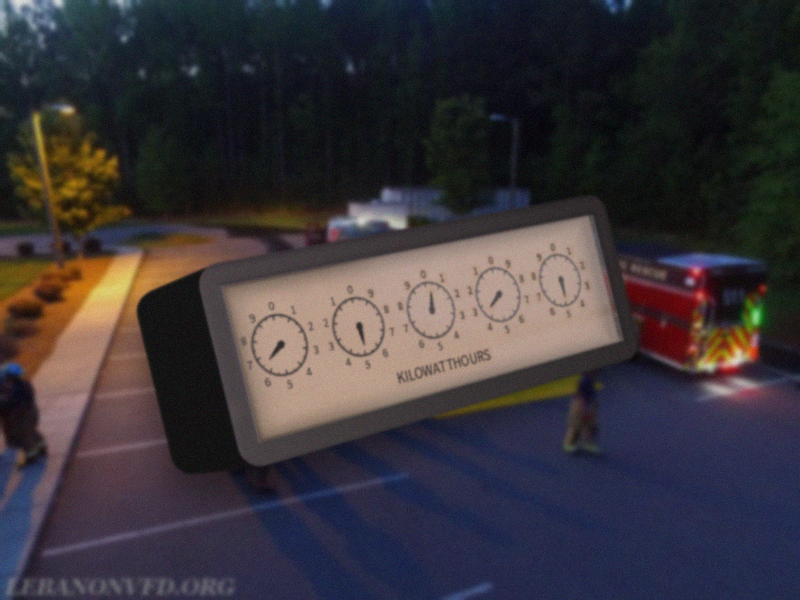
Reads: 65035kWh
